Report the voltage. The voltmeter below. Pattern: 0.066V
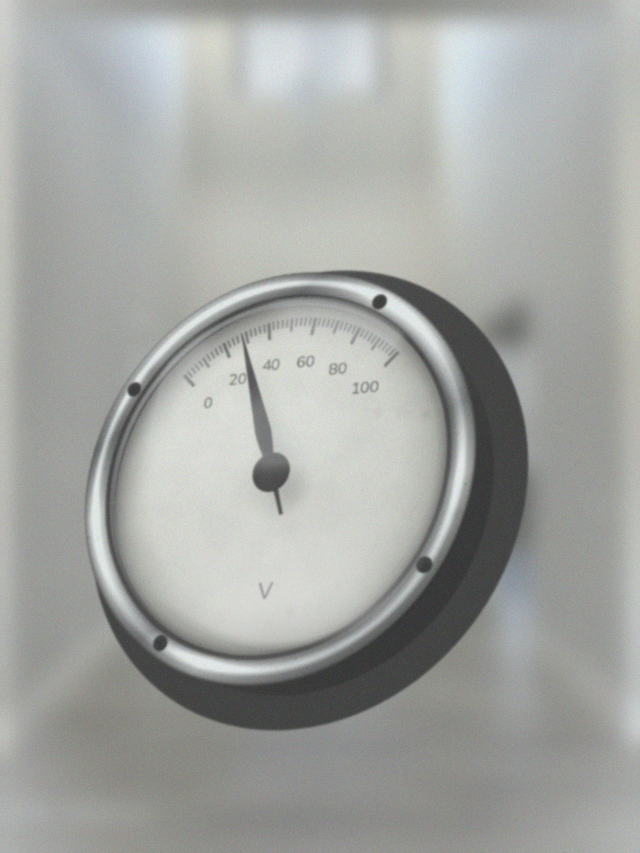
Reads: 30V
